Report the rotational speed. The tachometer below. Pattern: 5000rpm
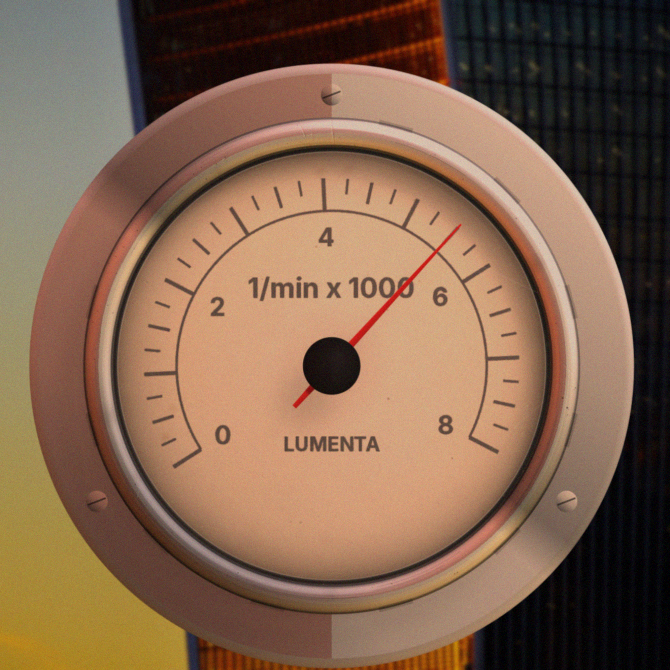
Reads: 5500rpm
